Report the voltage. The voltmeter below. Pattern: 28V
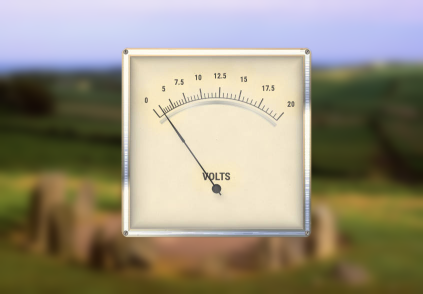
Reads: 2.5V
